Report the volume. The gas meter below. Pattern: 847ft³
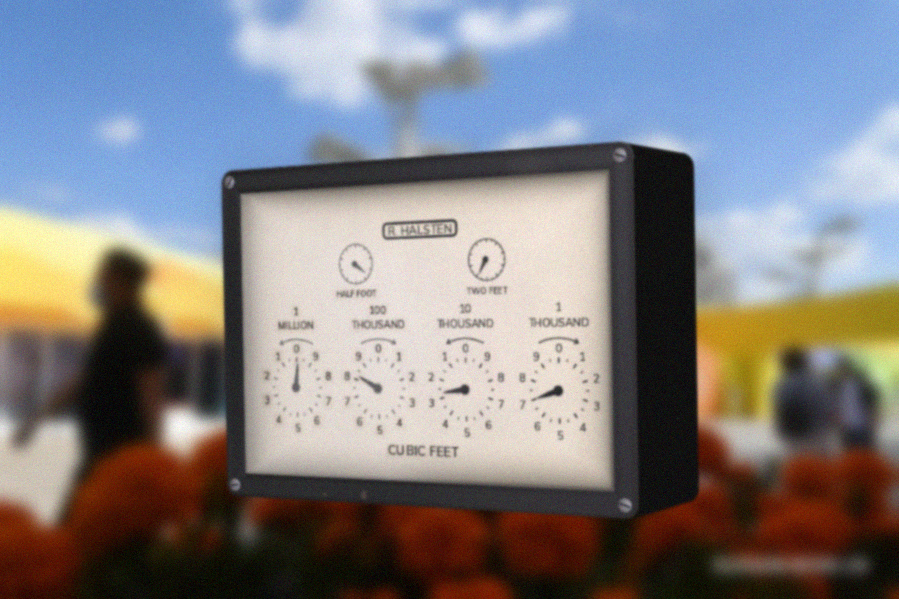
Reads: 982700ft³
